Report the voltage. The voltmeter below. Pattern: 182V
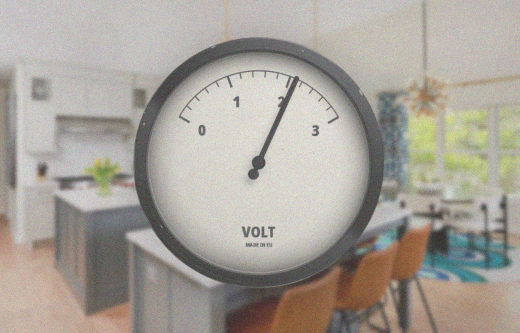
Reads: 2.1V
